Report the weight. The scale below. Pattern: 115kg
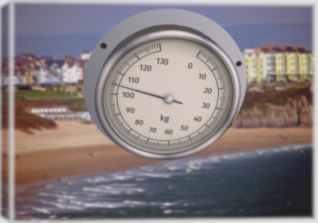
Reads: 105kg
